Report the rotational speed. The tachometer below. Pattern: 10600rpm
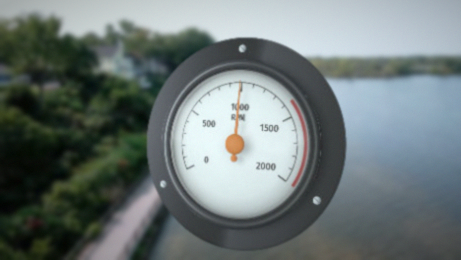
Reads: 1000rpm
